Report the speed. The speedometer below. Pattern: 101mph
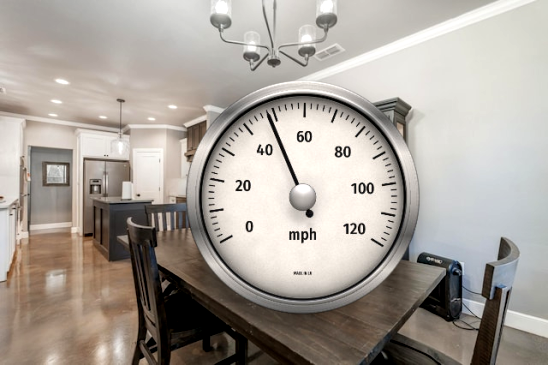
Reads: 48mph
